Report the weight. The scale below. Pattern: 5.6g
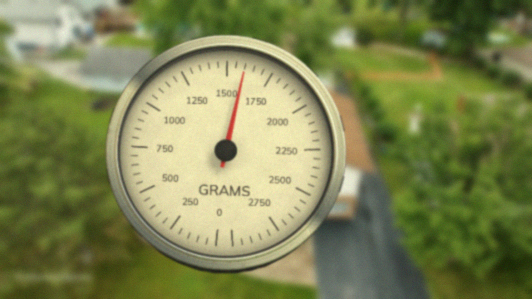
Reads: 1600g
